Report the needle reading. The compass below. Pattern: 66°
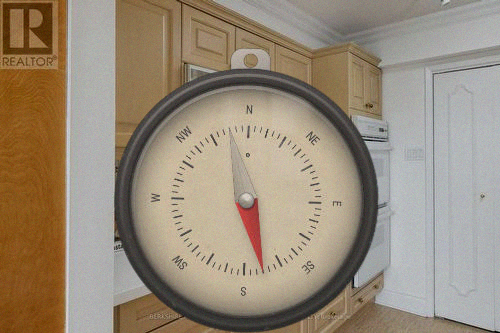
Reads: 165°
